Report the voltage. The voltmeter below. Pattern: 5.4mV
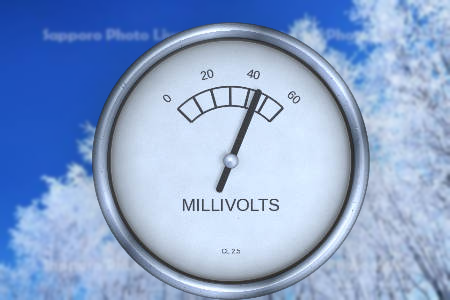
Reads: 45mV
